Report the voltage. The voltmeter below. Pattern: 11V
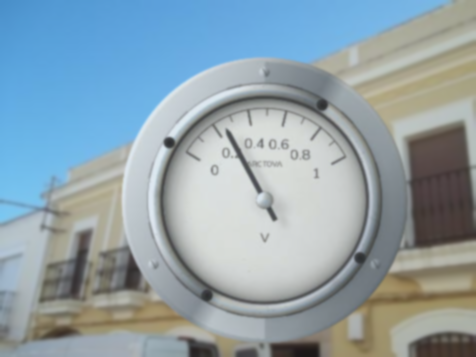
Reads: 0.25V
